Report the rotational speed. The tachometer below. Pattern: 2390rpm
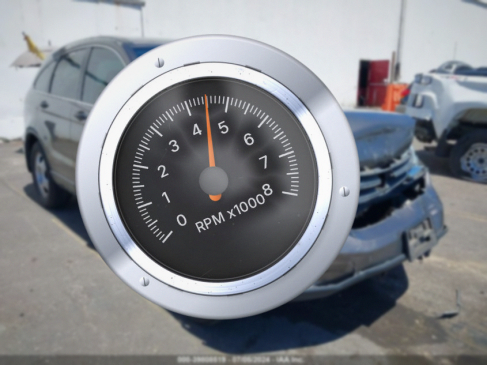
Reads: 4500rpm
